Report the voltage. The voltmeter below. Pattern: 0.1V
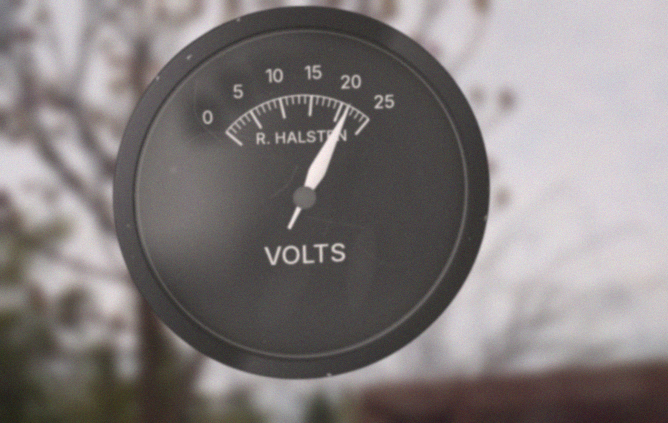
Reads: 21V
